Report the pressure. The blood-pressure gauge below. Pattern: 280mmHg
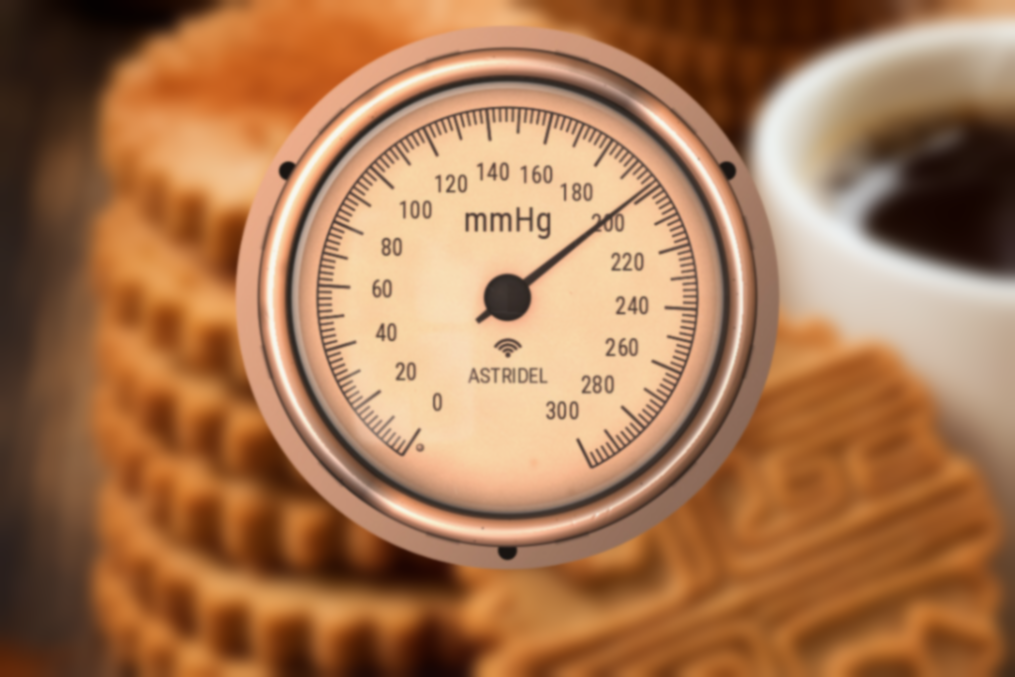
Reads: 198mmHg
